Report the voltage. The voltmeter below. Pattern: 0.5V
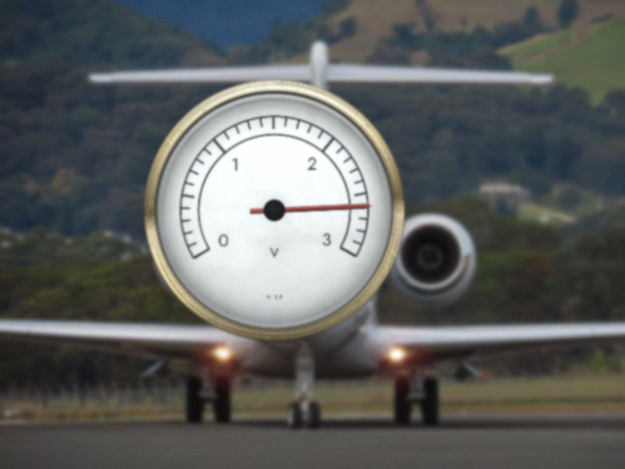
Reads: 2.6V
